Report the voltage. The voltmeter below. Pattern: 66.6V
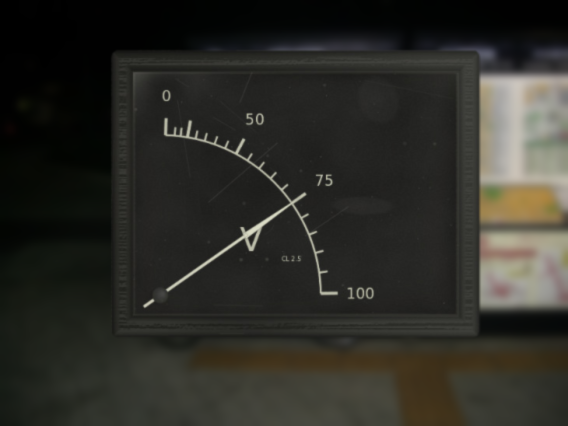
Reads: 75V
